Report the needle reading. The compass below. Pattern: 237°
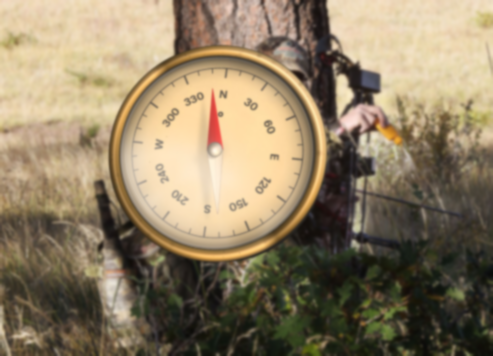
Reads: 350°
